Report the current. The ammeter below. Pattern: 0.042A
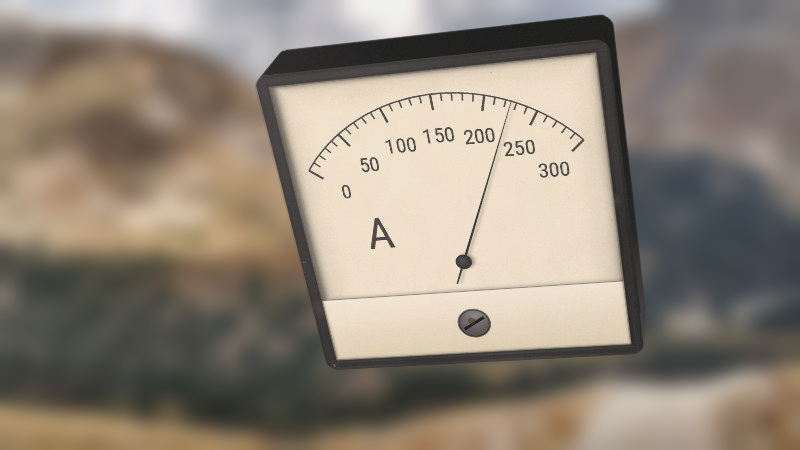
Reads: 225A
